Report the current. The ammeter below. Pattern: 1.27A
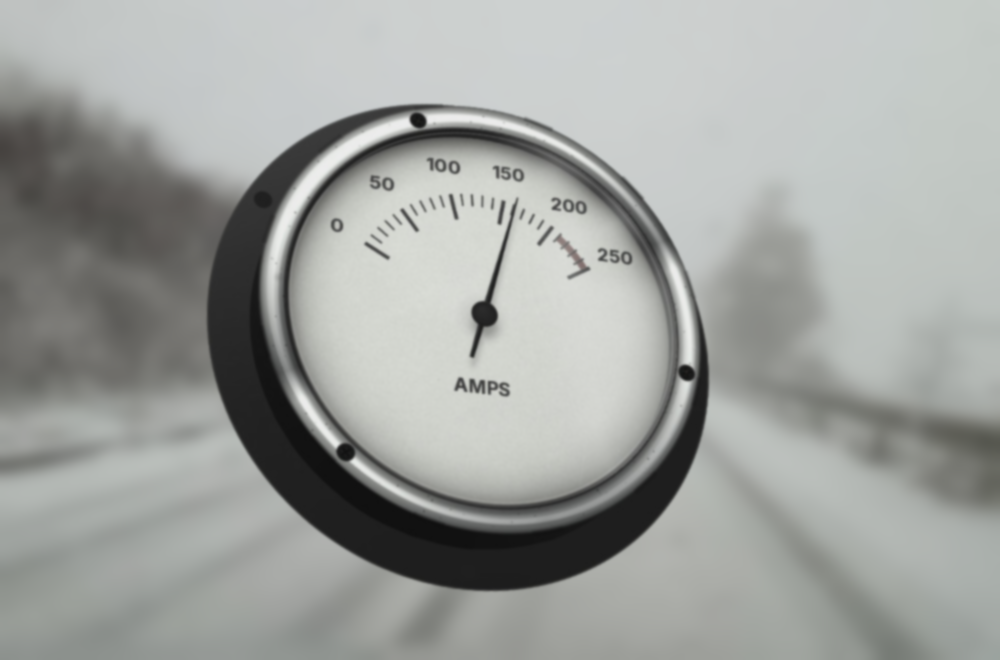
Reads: 160A
